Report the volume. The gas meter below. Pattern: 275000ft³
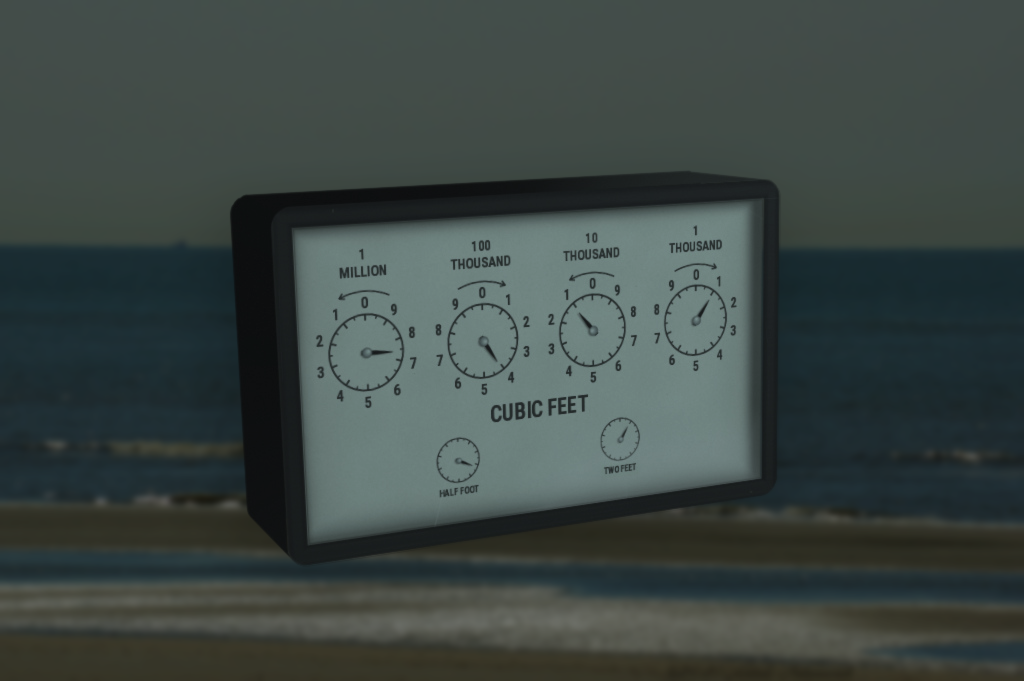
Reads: 741100ft³
